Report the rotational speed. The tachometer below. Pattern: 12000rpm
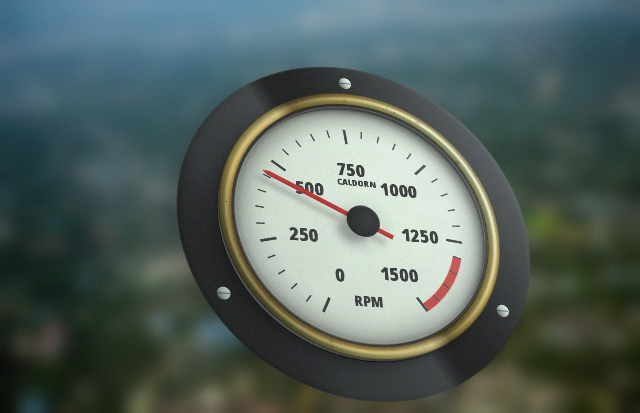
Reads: 450rpm
